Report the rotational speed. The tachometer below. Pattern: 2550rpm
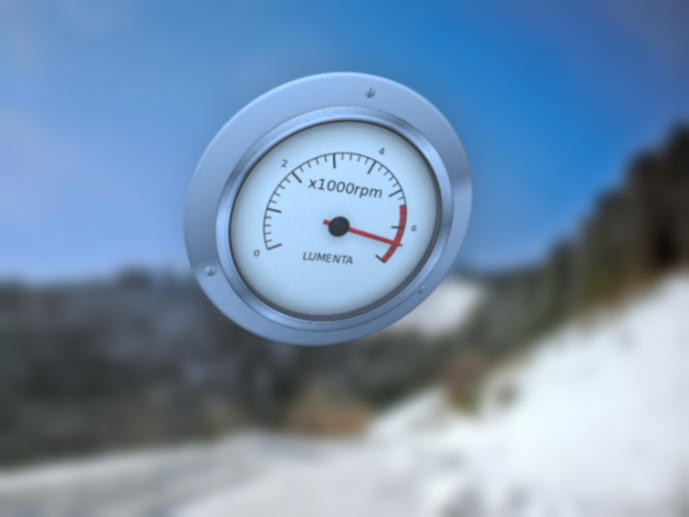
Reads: 6400rpm
